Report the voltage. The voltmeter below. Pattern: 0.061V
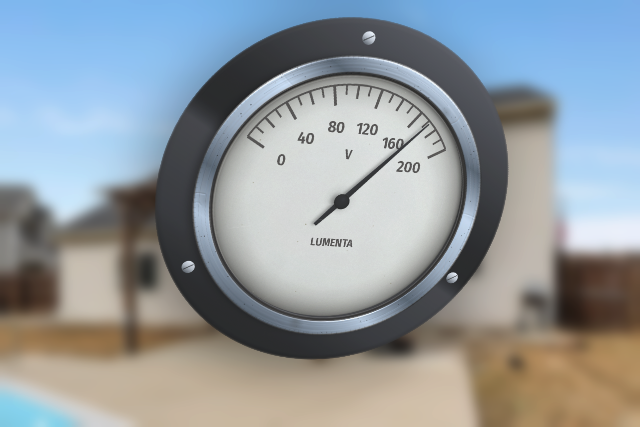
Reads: 170V
